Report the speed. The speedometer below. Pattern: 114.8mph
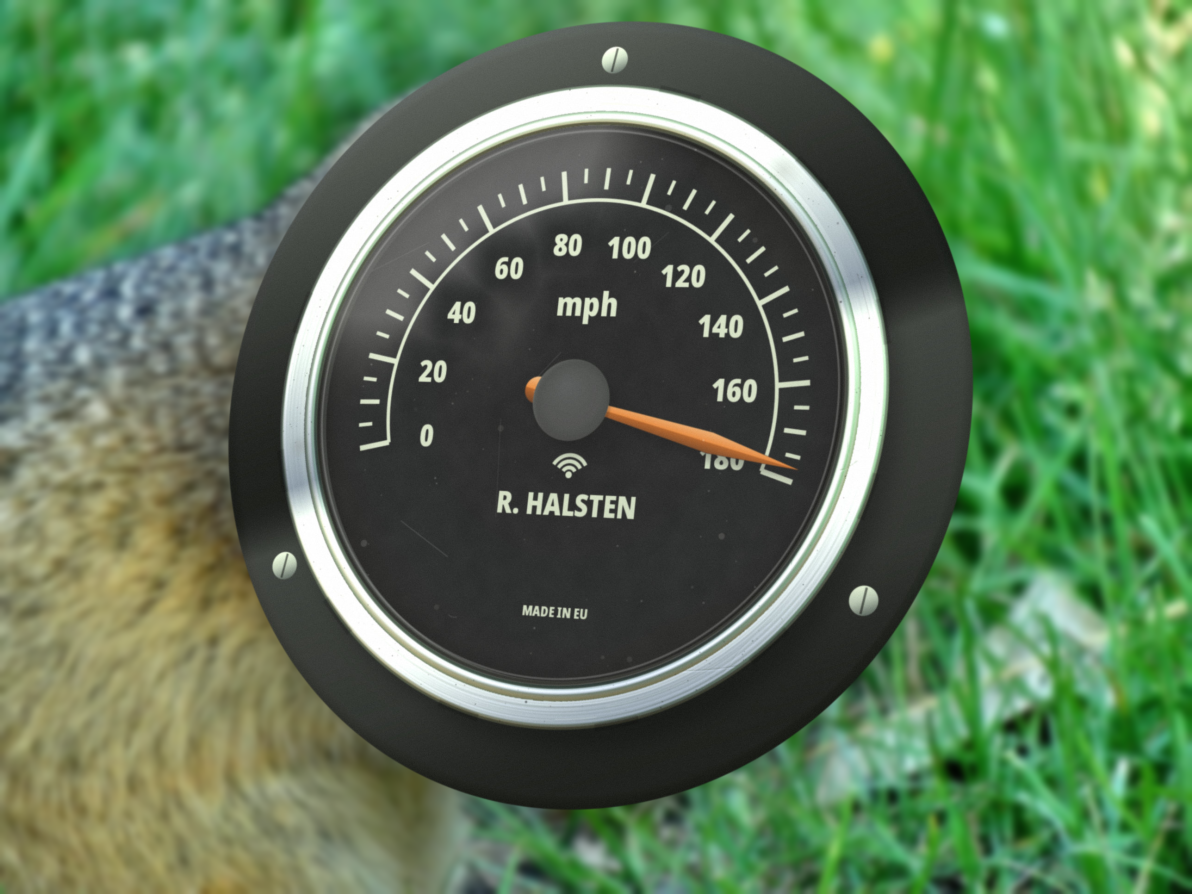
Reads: 177.5mph
